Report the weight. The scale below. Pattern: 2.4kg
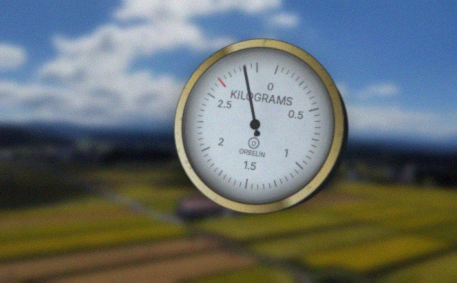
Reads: 2.9kg
